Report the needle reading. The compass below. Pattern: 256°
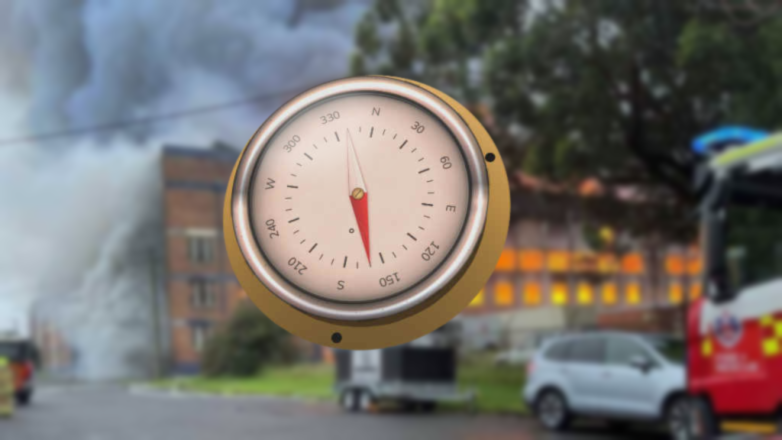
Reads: 160°
